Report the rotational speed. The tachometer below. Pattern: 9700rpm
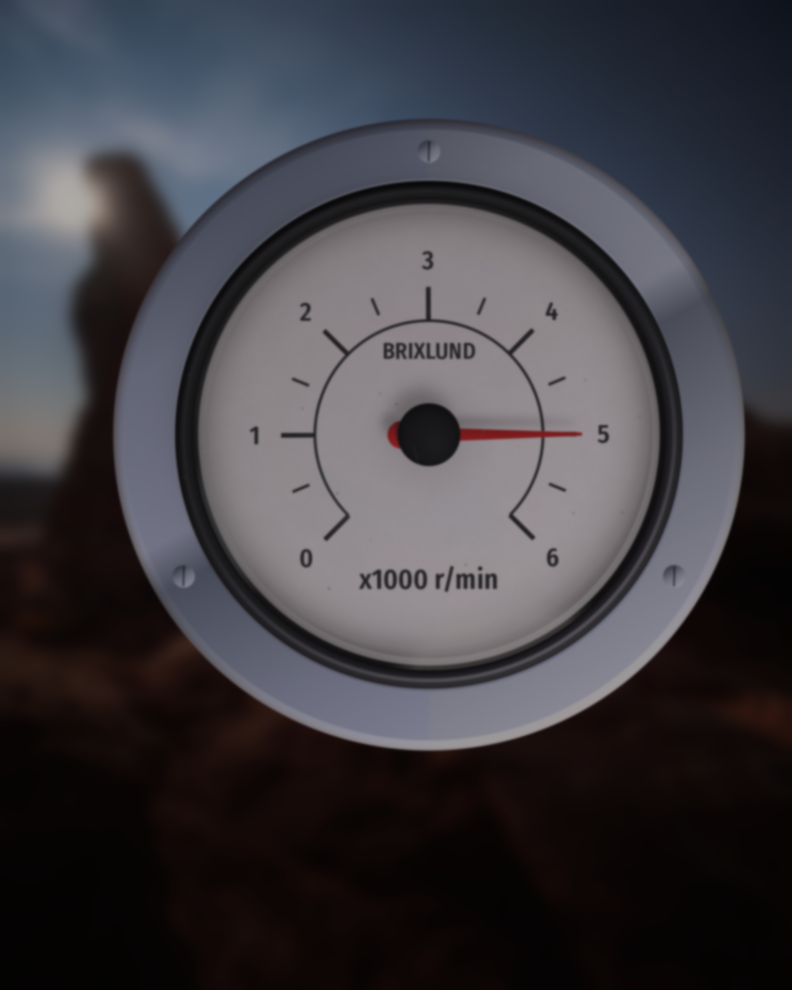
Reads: 5000rpm
